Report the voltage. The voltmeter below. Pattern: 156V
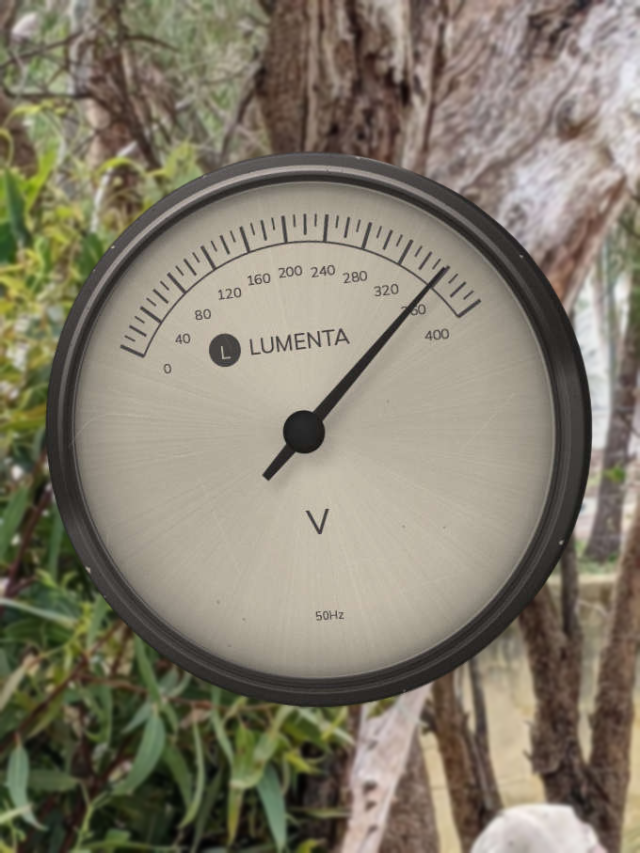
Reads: 360V
